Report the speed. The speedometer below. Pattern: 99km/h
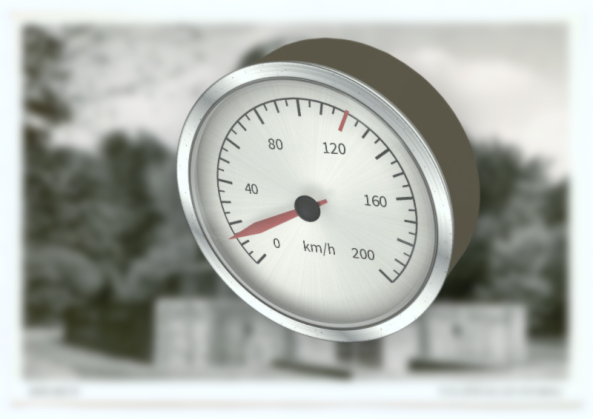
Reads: 15km/h
